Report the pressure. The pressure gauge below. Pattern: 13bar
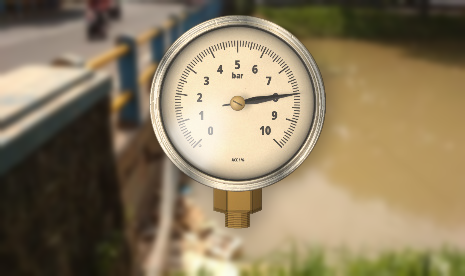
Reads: 8bar
